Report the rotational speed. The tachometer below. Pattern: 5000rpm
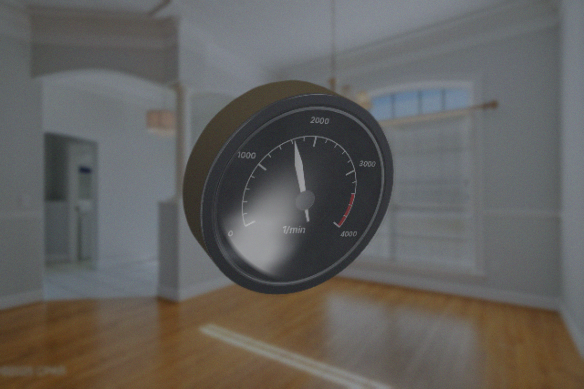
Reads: 1600rpm
